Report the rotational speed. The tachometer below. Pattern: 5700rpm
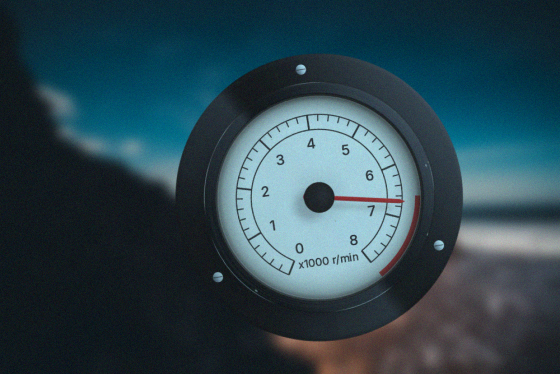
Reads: 6700rpm
